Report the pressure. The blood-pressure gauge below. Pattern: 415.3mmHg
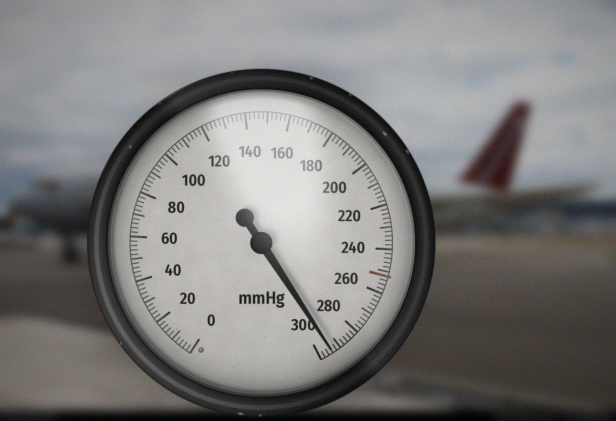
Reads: 294mmHg
